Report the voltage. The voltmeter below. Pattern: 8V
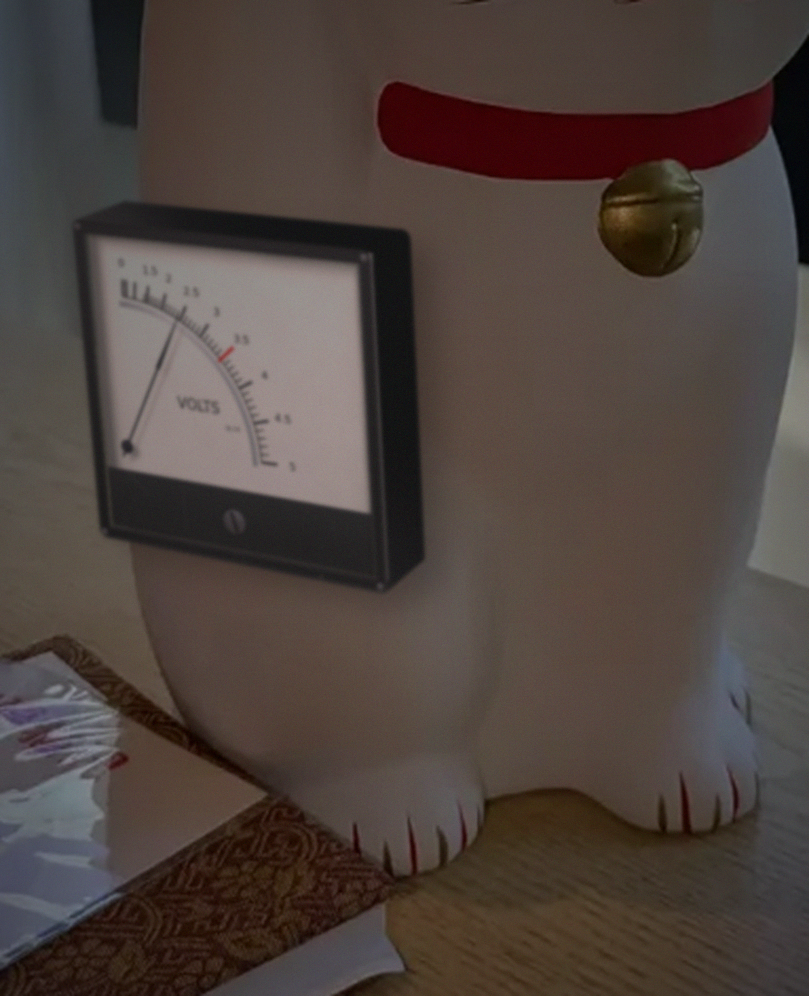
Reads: 2.5V
